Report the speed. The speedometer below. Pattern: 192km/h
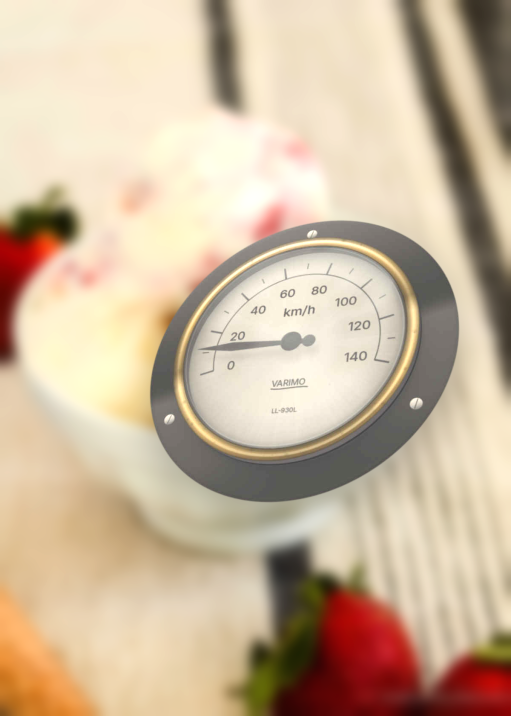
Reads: 10km/h
